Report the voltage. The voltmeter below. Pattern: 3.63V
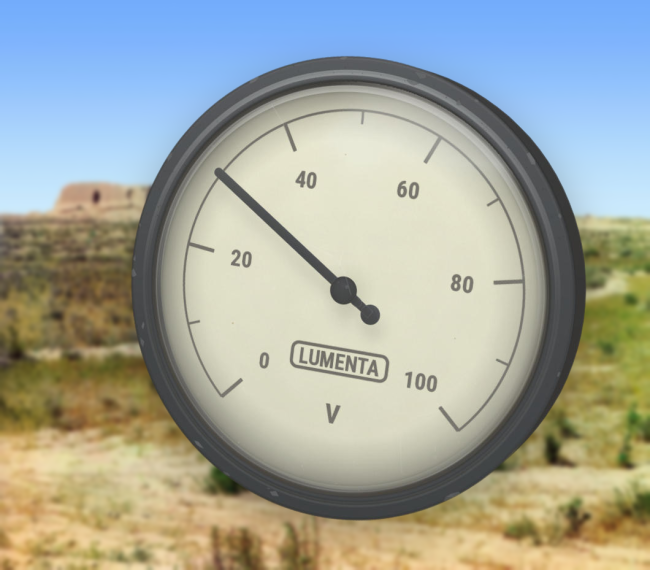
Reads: 30V
